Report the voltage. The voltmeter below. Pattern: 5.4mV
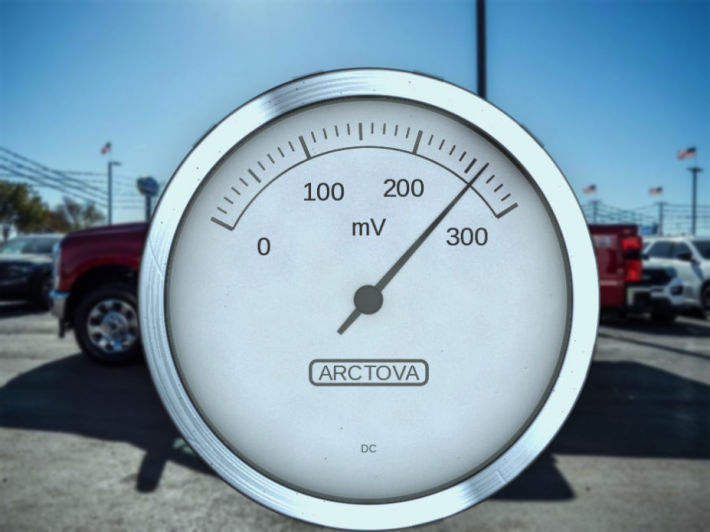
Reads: 260mV
